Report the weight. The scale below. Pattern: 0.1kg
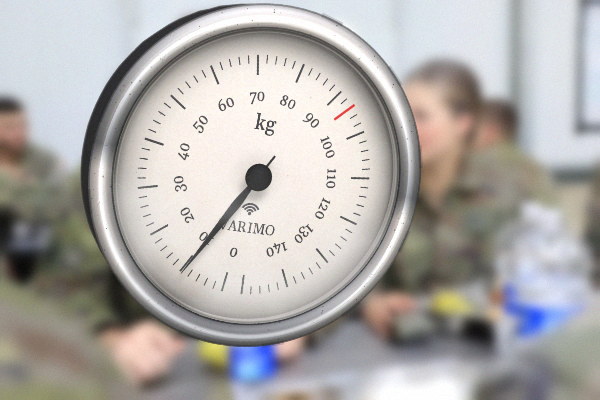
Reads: 10kg
